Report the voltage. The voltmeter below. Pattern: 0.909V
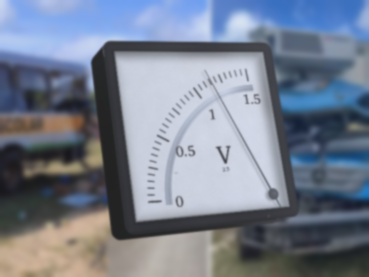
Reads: 1.15V
